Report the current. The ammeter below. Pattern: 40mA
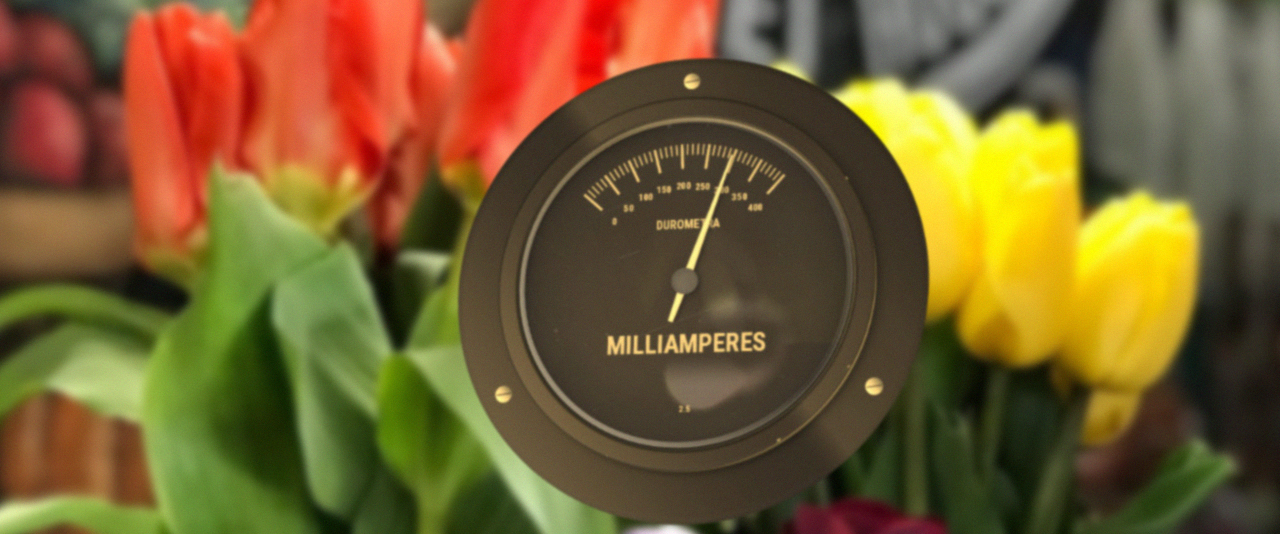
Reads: 300mA
